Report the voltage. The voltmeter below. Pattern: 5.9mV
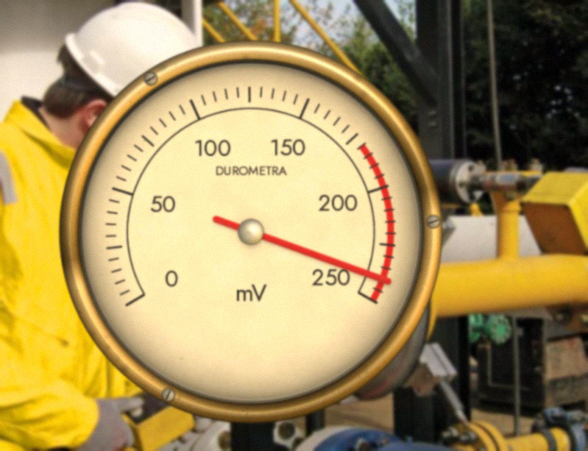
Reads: 240mV
